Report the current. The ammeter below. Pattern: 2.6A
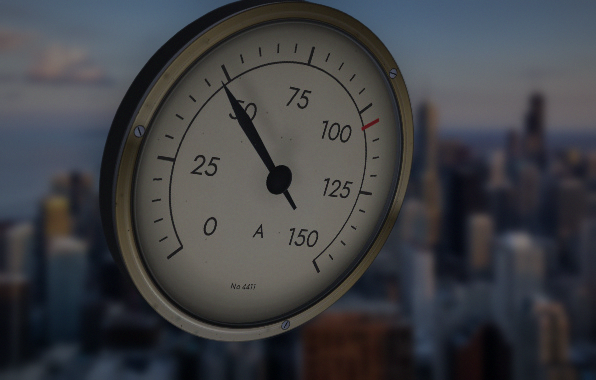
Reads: 47.5A
